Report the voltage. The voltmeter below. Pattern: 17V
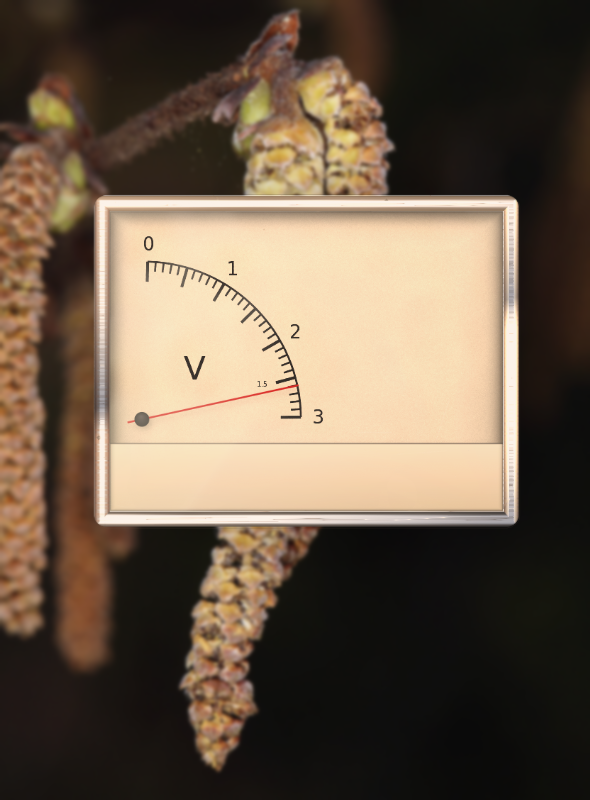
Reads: 2.6V
